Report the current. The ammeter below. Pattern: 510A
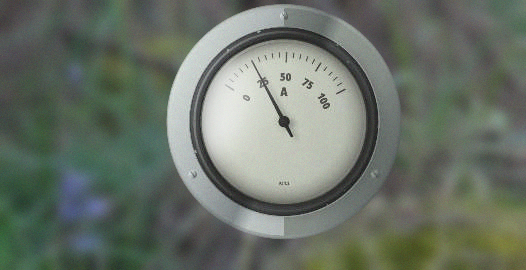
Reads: 25A
